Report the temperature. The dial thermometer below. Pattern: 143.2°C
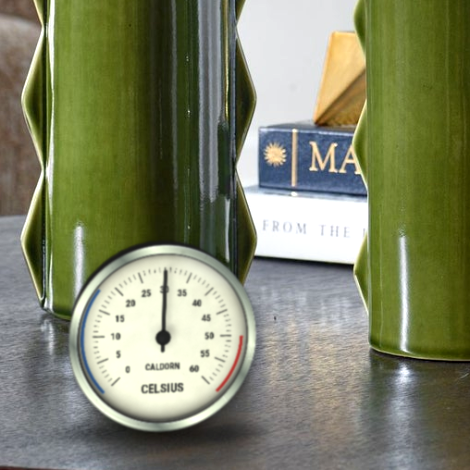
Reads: 30°C
